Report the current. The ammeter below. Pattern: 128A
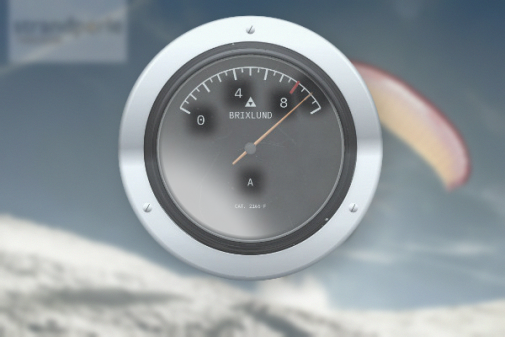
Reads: 9A
